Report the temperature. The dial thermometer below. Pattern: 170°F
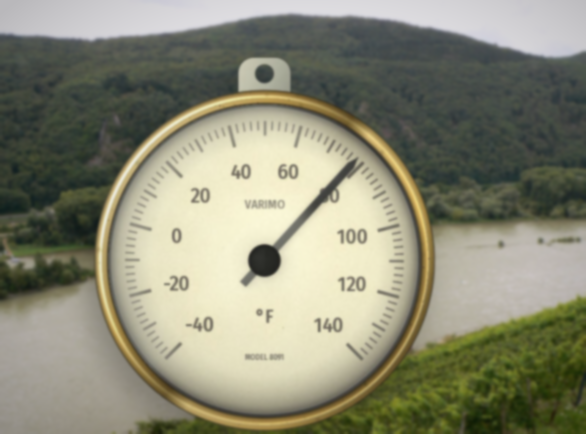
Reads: 78°F
